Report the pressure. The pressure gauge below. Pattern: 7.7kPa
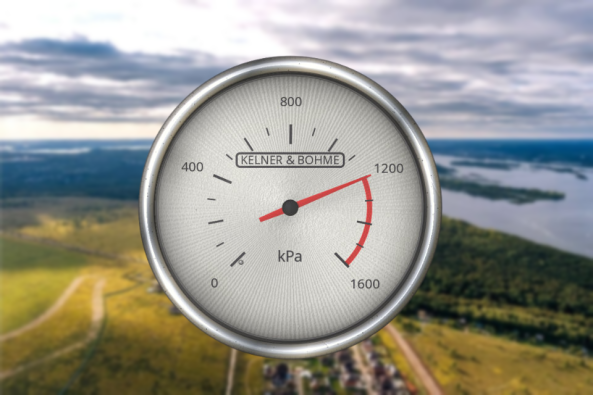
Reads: 1200kPa
